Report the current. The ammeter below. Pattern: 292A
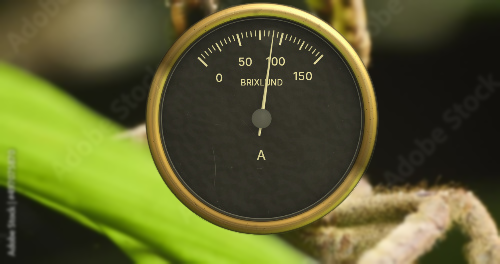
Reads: 90A
